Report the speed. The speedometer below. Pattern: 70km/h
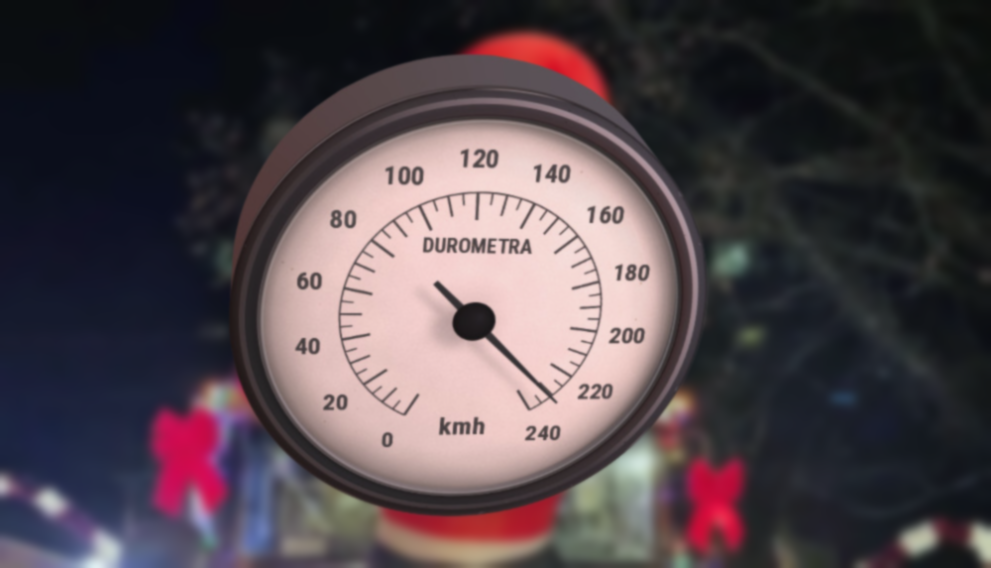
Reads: 230km/h
